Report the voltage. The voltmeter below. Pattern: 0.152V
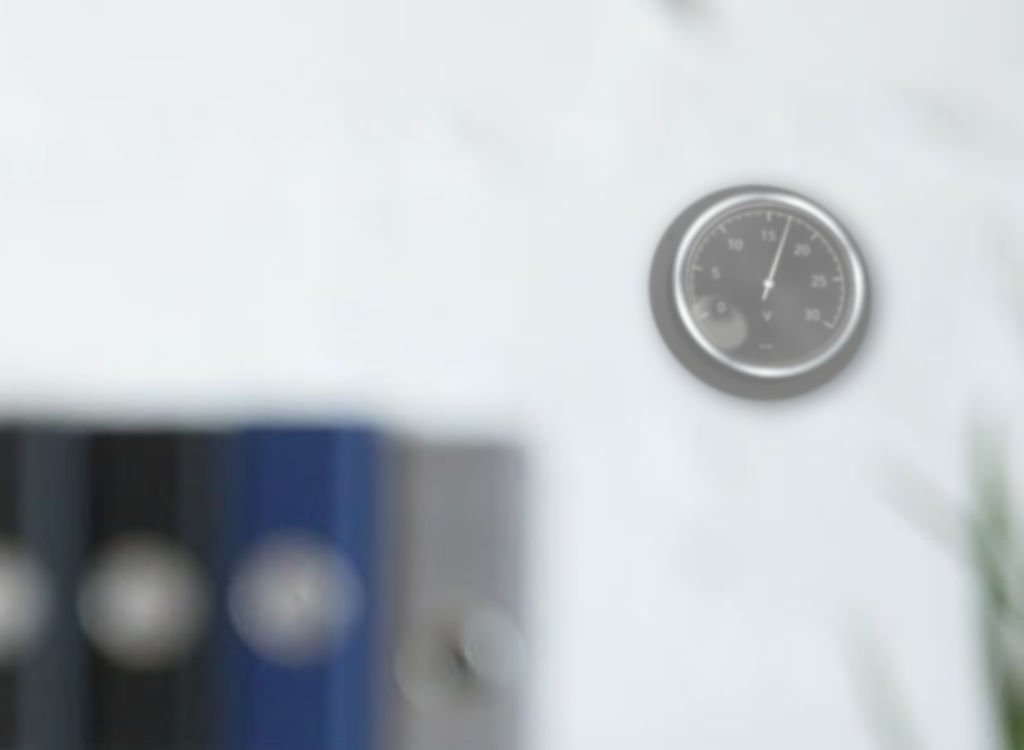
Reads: 17V
